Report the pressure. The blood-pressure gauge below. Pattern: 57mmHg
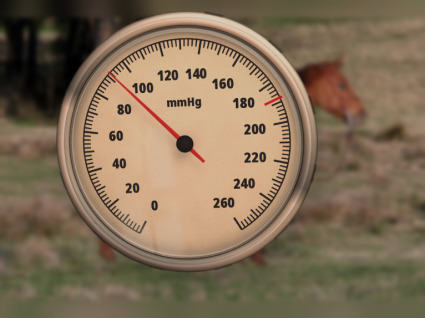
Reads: 92mmHg
